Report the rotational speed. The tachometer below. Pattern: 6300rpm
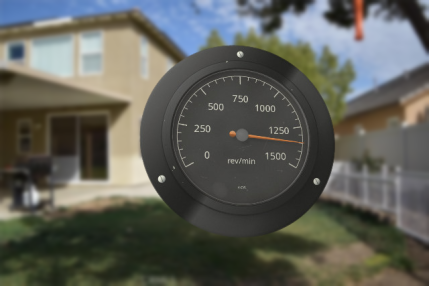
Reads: 1350rpm
